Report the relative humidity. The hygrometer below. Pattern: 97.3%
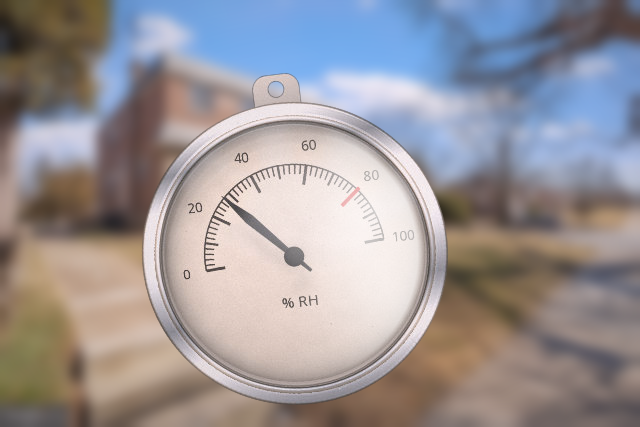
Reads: 28%
